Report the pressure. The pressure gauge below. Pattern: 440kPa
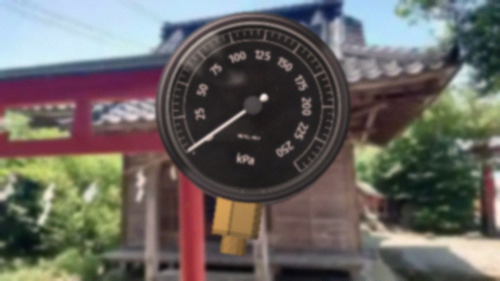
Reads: 0kPa
